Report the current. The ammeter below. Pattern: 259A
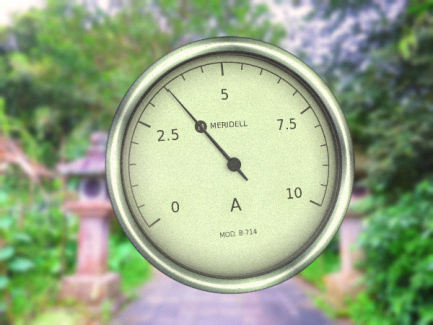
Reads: 3.5A
